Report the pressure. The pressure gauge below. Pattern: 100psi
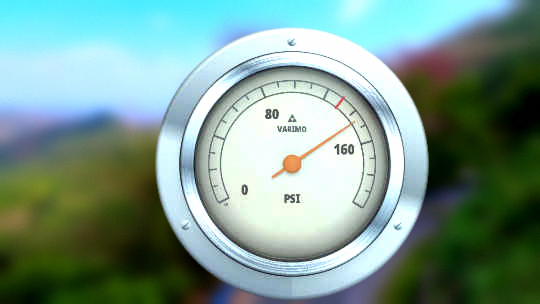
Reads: 145psi
